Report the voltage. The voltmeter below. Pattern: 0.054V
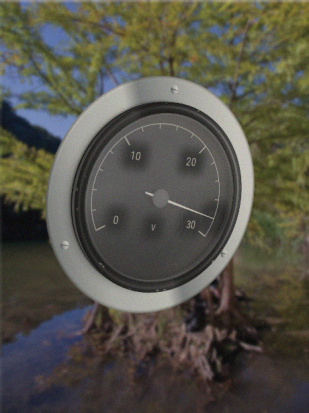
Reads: 28V
